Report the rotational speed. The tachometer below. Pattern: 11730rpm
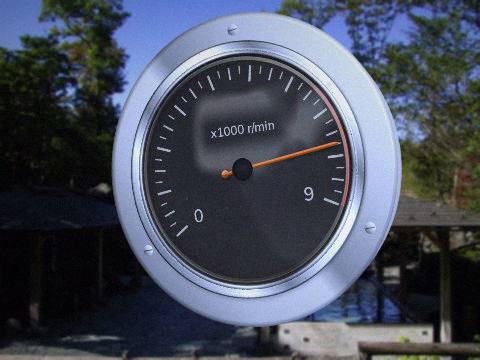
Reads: 7750rpm
